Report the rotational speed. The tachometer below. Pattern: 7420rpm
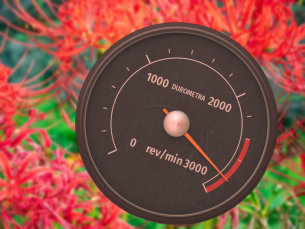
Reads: 2800rpm
